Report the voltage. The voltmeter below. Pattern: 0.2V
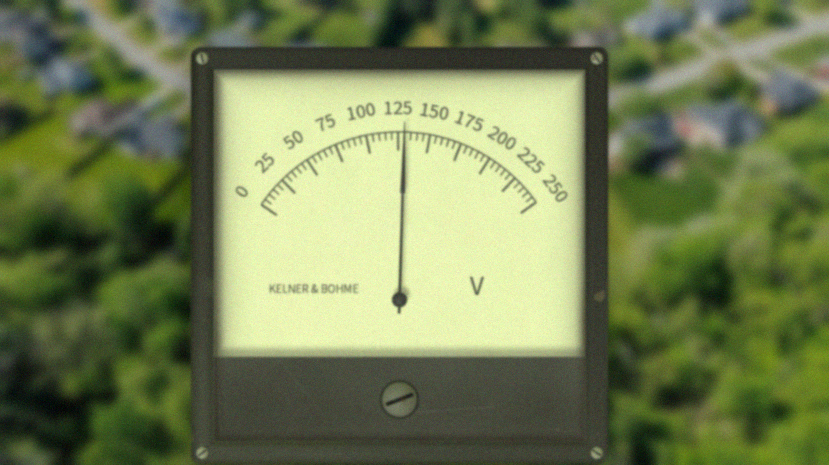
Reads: 130V
